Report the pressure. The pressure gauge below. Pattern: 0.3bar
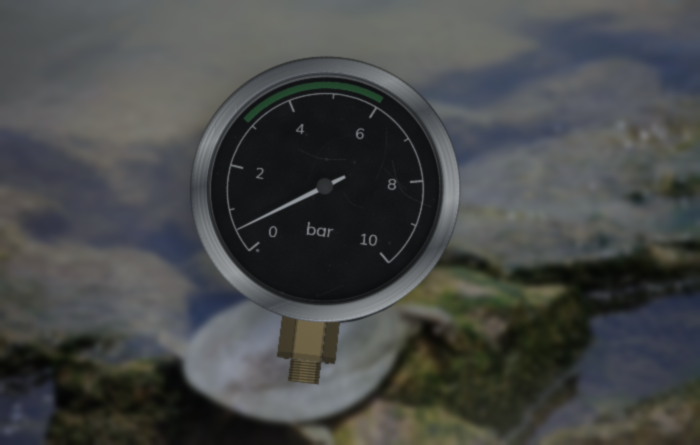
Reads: 0.5bar
